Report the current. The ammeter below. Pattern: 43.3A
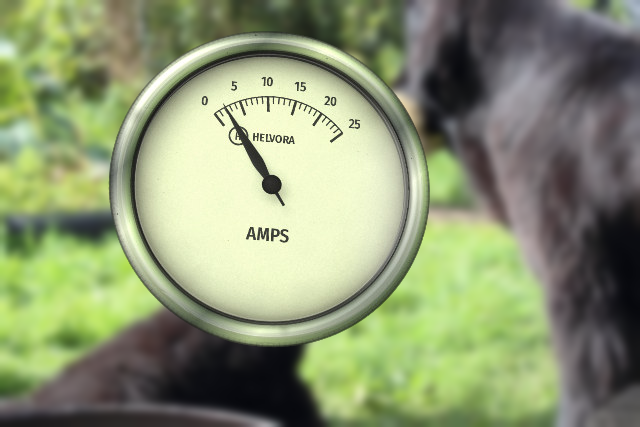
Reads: 2A
